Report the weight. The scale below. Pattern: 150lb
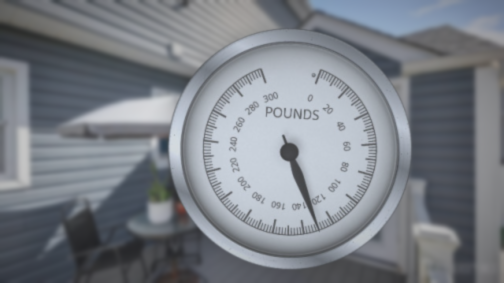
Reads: 130lb
